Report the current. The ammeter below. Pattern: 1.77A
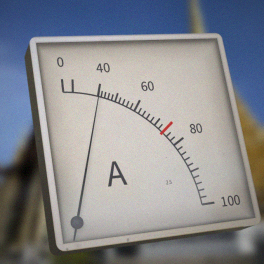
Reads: 40A
